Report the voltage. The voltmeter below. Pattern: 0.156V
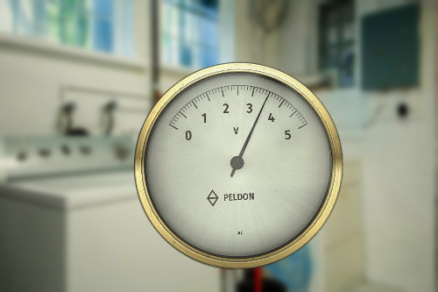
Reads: 3.5V
